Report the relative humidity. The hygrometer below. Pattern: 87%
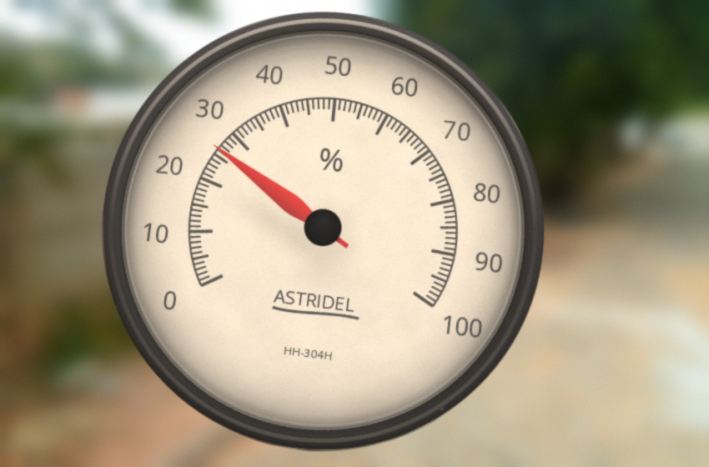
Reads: 26%
